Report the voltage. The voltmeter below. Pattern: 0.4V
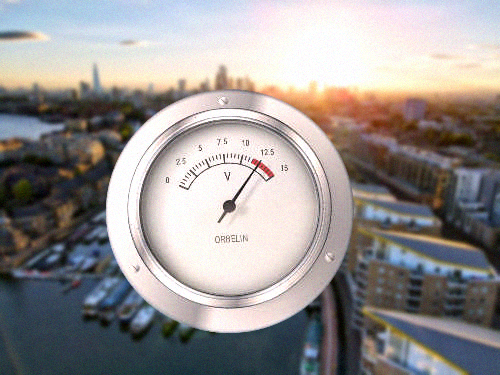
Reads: 12.5V
